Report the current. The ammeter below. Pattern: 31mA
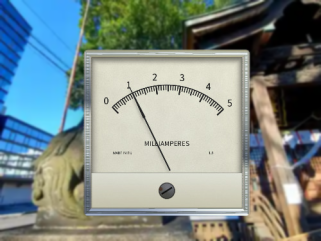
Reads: 1mA
